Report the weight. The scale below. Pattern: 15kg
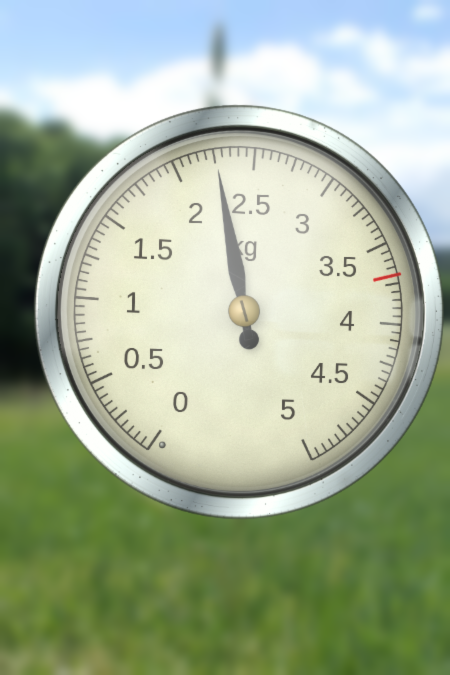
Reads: 2.25kg
